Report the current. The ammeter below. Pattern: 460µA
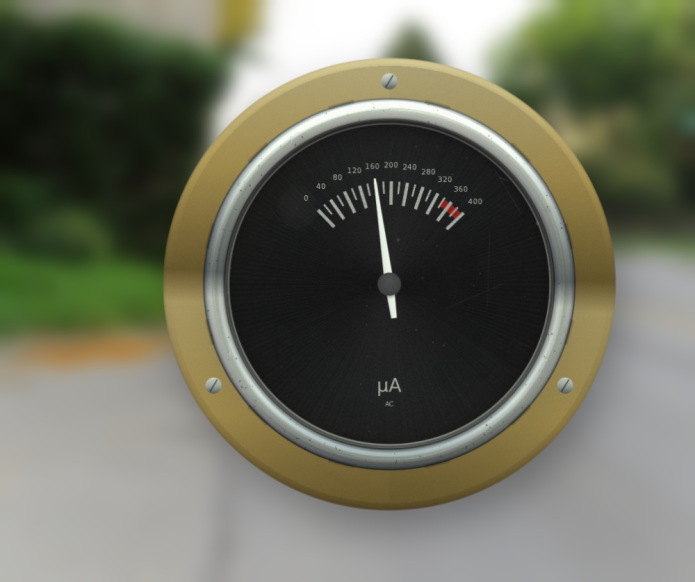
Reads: 160µA
